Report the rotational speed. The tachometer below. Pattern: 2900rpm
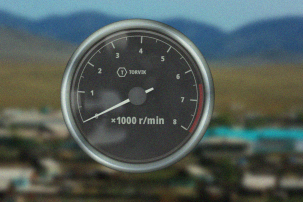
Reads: 0rpm
